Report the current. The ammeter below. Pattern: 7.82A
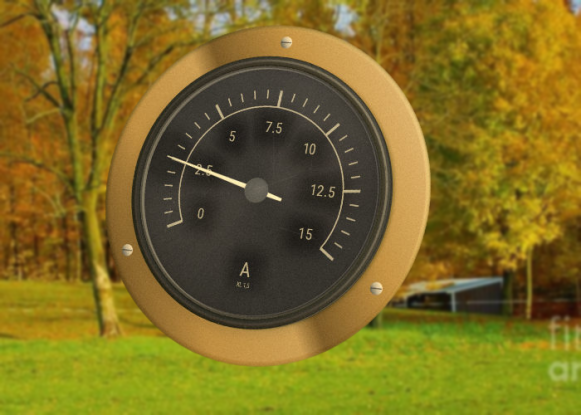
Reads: 2.5A
